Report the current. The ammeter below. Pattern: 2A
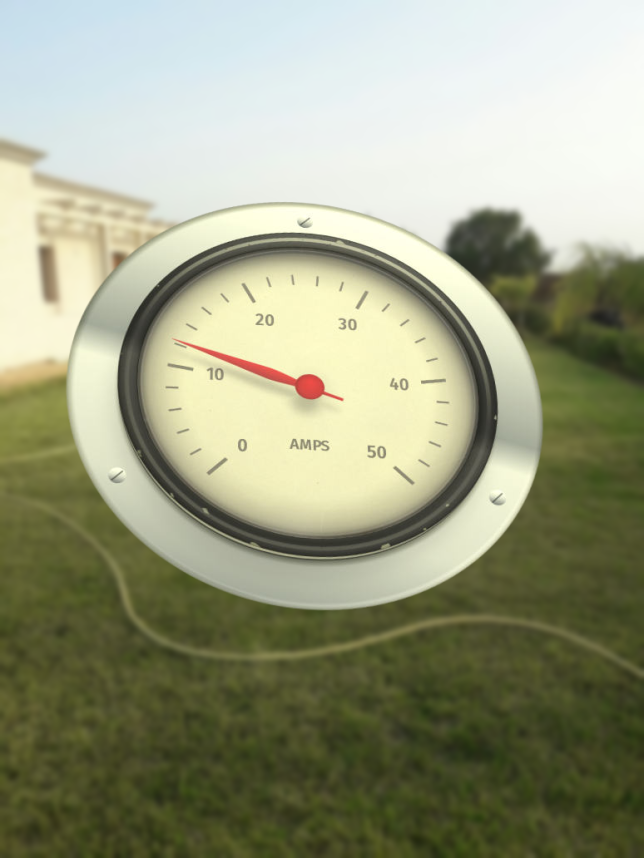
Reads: 12A
